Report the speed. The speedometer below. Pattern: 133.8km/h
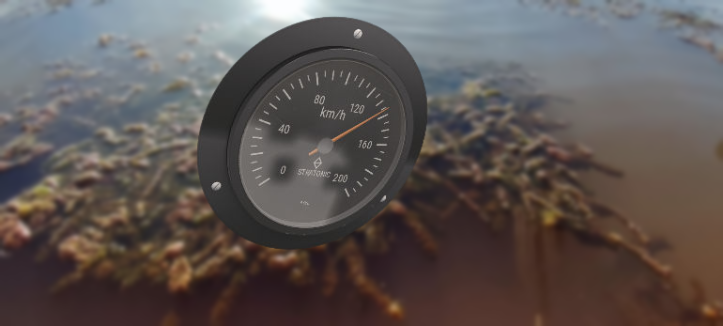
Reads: 135km/h
